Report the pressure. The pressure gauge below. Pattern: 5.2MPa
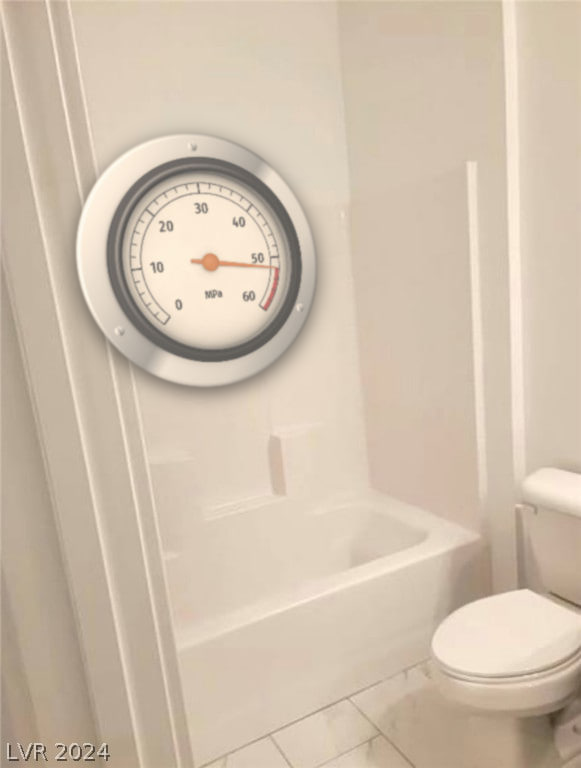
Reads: 52MPa
